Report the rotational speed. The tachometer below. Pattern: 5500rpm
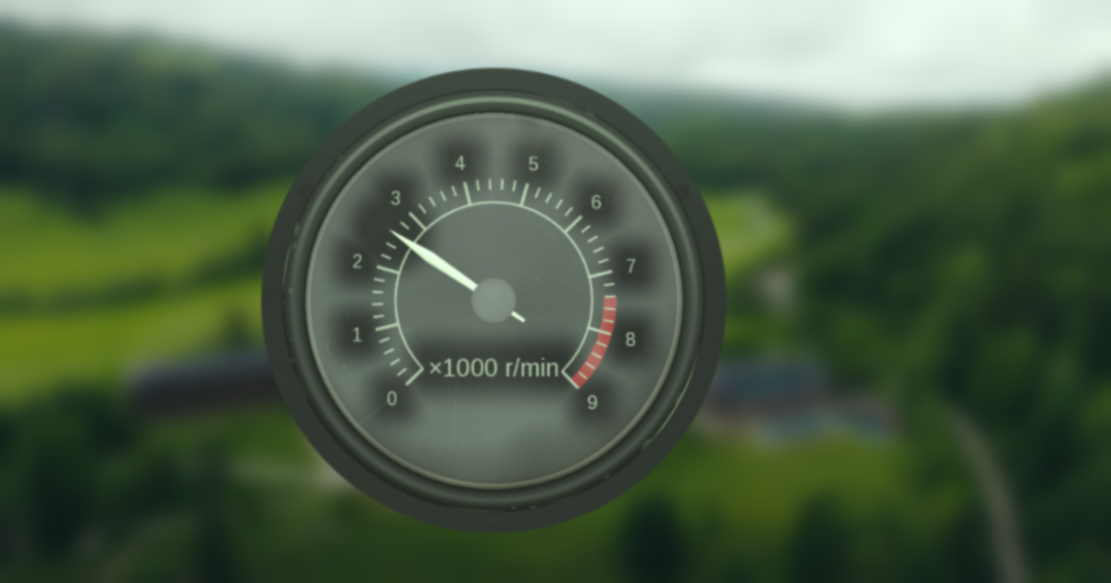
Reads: 2600rpm
